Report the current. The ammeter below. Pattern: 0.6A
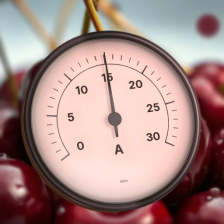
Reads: 15A
